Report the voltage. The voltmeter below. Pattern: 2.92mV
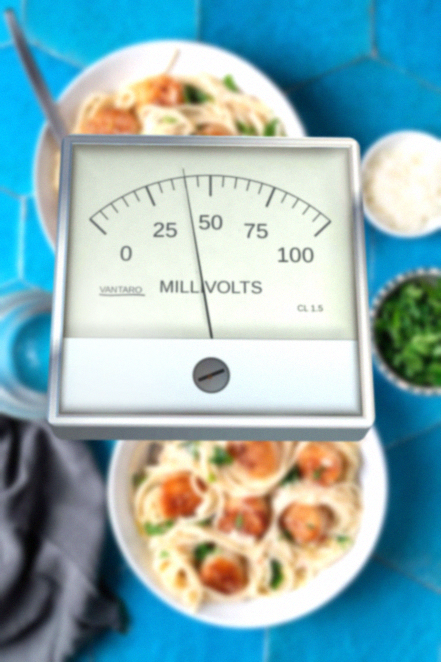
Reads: 40mV
